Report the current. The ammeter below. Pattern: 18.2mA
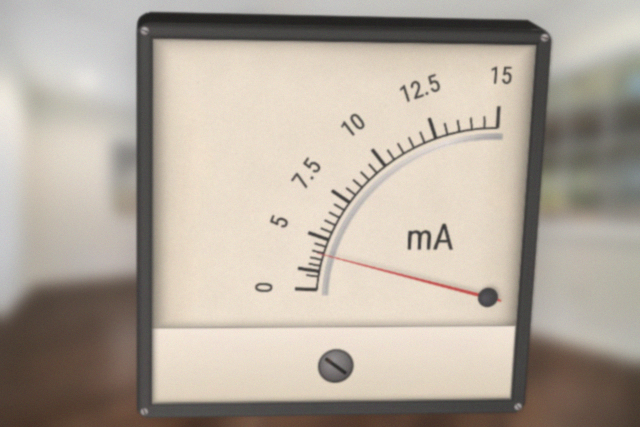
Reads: 4mA
